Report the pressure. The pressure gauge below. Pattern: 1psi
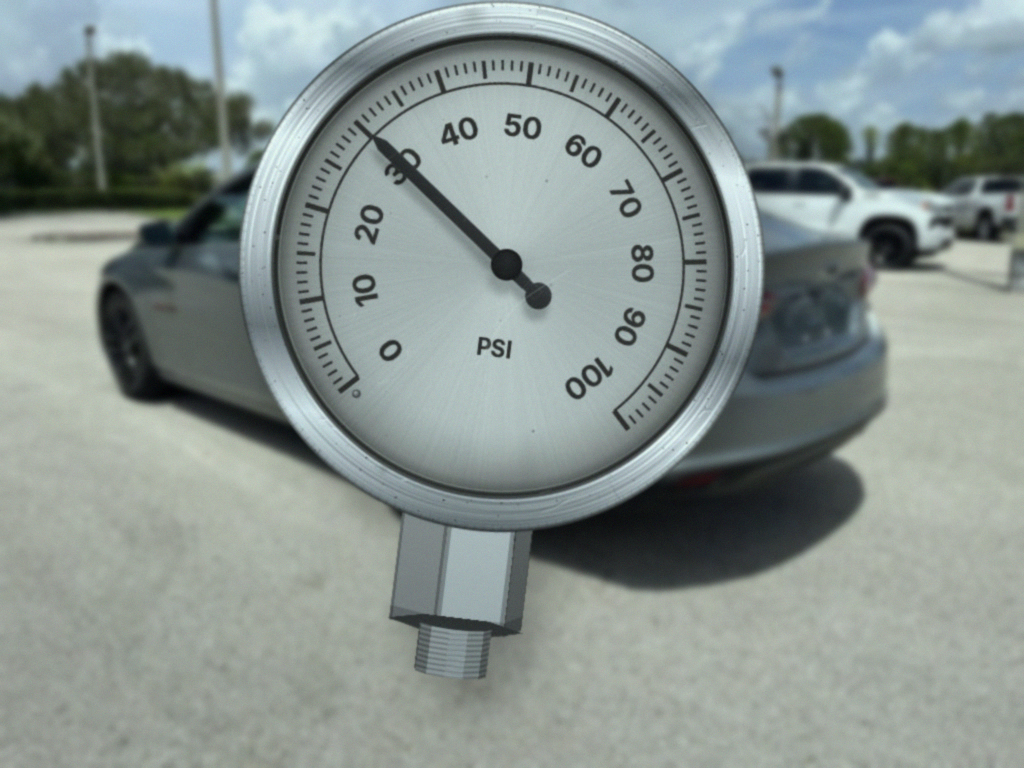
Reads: 30psi
